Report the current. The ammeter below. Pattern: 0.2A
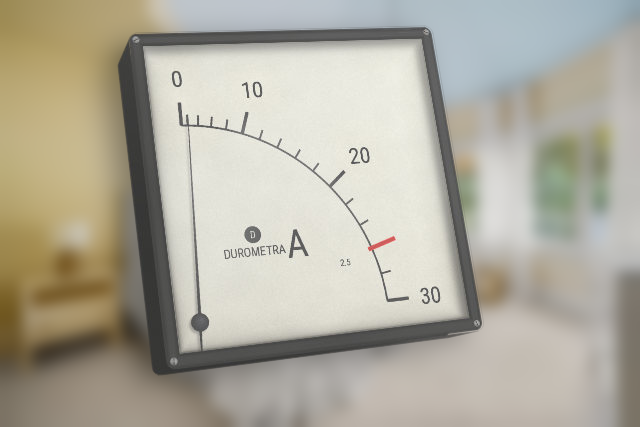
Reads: 2A
